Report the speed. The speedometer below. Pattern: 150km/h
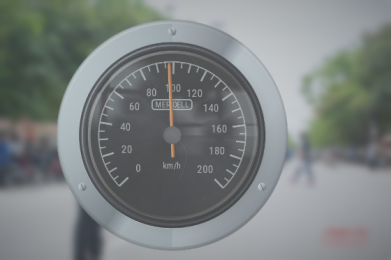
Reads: 97.5km/h
